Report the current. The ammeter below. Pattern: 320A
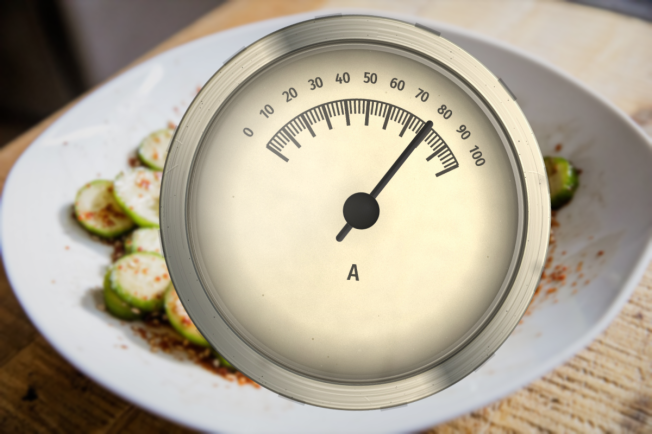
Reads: 78A
